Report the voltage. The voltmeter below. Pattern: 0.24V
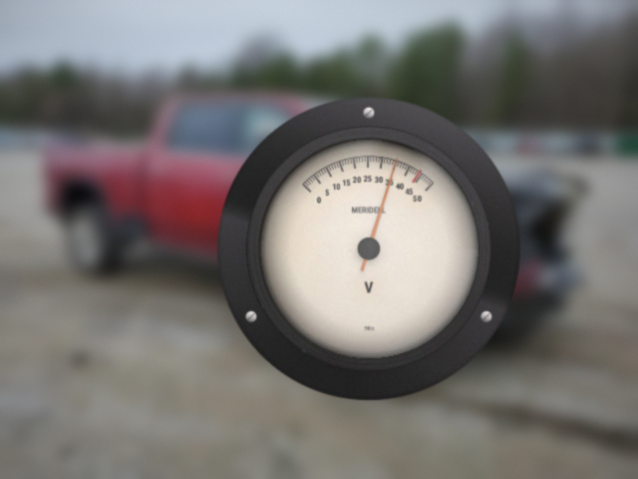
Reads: 35V
